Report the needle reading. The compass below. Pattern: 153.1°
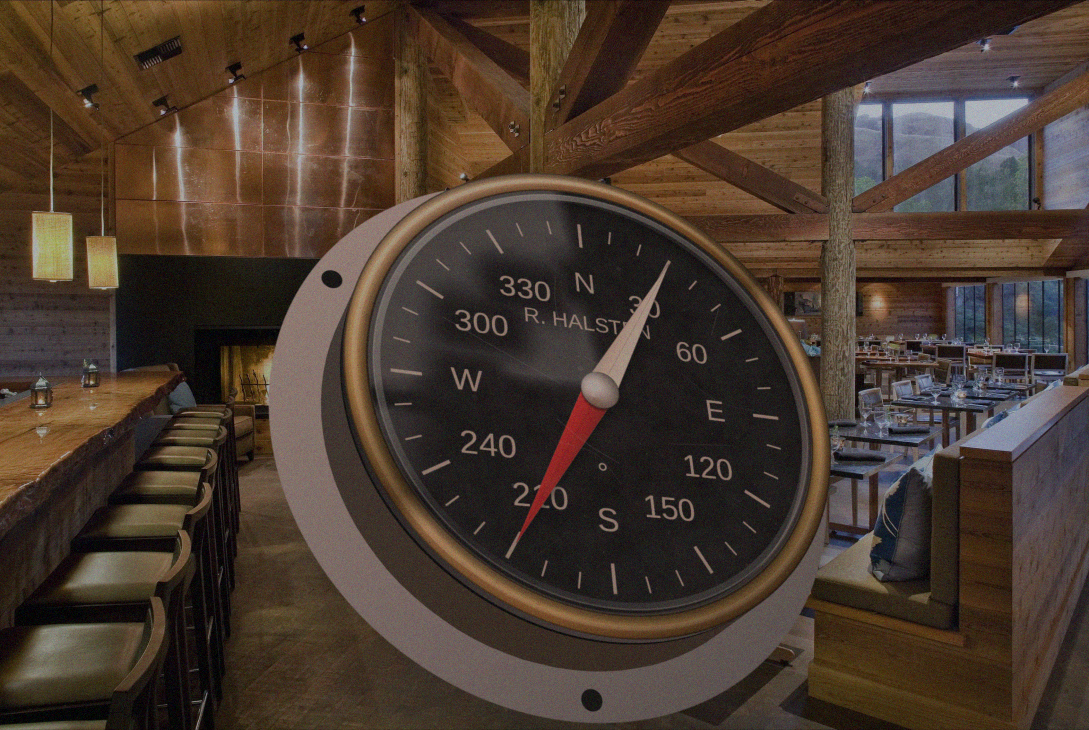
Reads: 210°
